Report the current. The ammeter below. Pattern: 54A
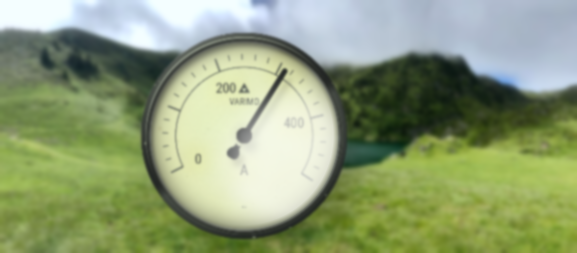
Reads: 310A
